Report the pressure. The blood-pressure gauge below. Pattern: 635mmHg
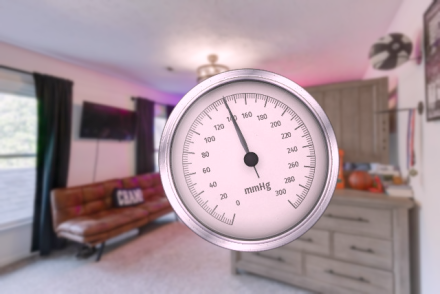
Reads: 140mmHg
